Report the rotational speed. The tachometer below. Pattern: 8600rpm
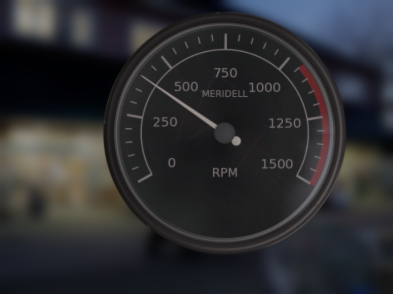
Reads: 400rpm
